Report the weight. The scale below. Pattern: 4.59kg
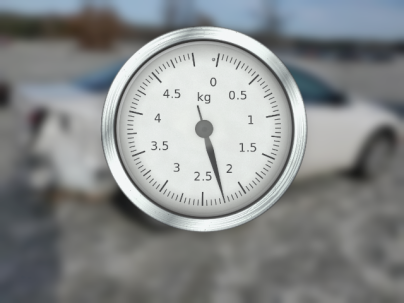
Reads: 2.25kg
